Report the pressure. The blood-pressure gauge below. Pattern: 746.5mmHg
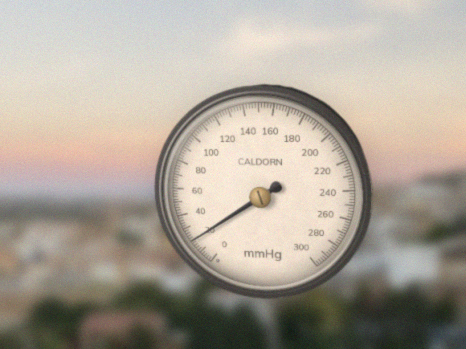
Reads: 20mmHg
